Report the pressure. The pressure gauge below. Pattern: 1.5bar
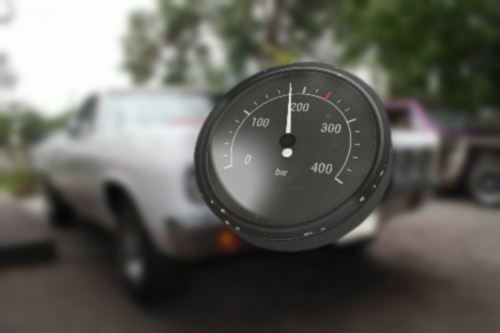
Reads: 180bar
